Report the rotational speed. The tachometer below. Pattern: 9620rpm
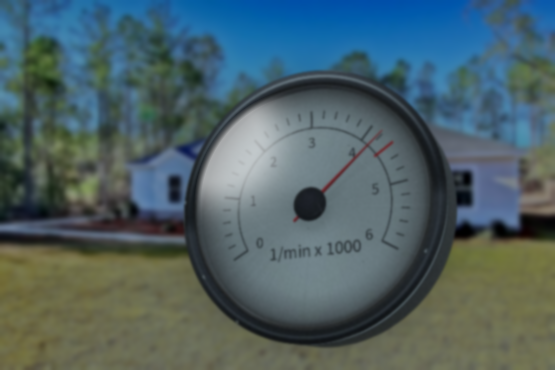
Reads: 4200rpm
